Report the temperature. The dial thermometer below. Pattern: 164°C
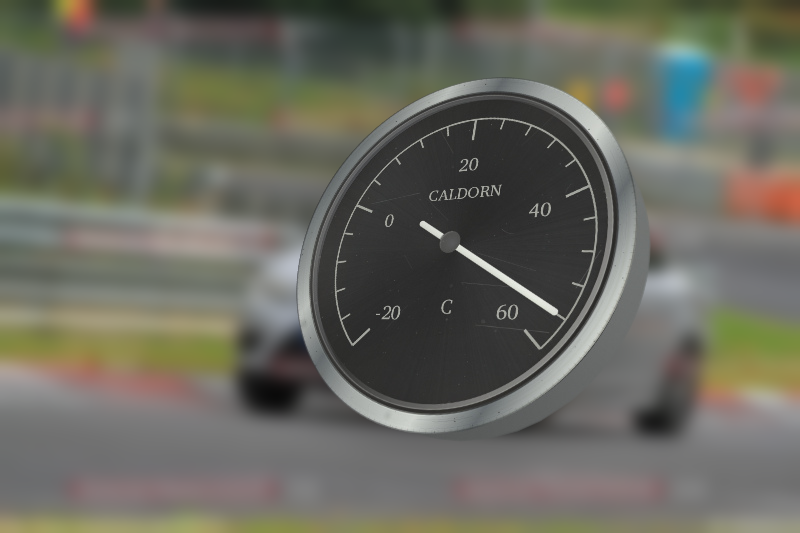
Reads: 56°C
